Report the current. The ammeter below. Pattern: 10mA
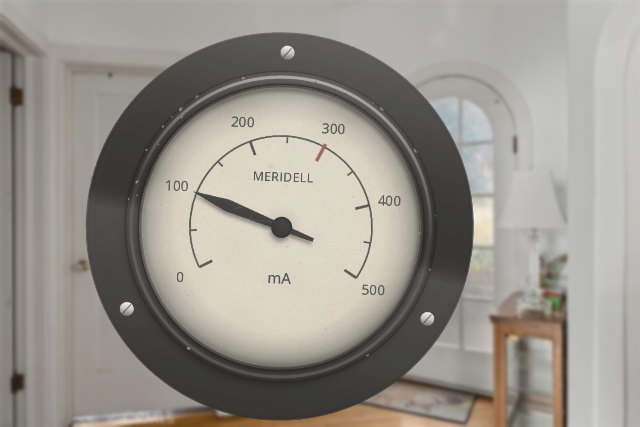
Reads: 100mA
